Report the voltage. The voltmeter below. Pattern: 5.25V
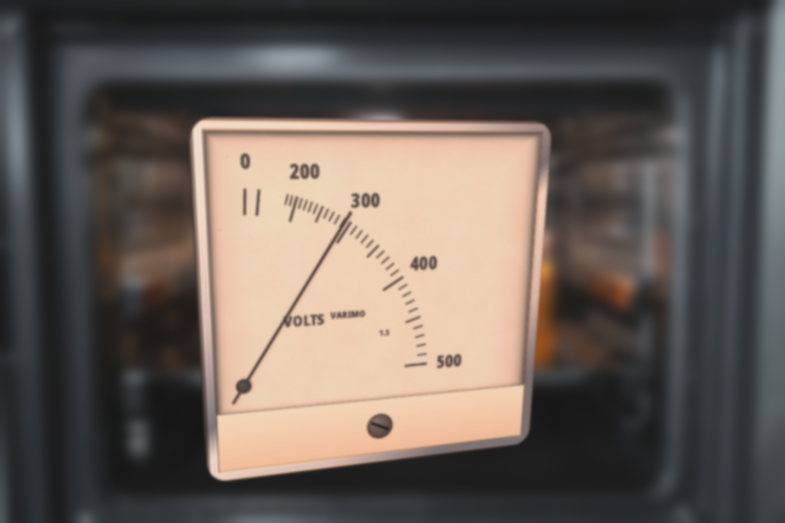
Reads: 290V
